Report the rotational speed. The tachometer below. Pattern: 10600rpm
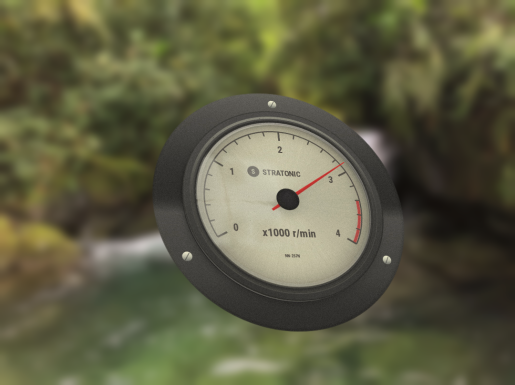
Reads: 2900rpm
